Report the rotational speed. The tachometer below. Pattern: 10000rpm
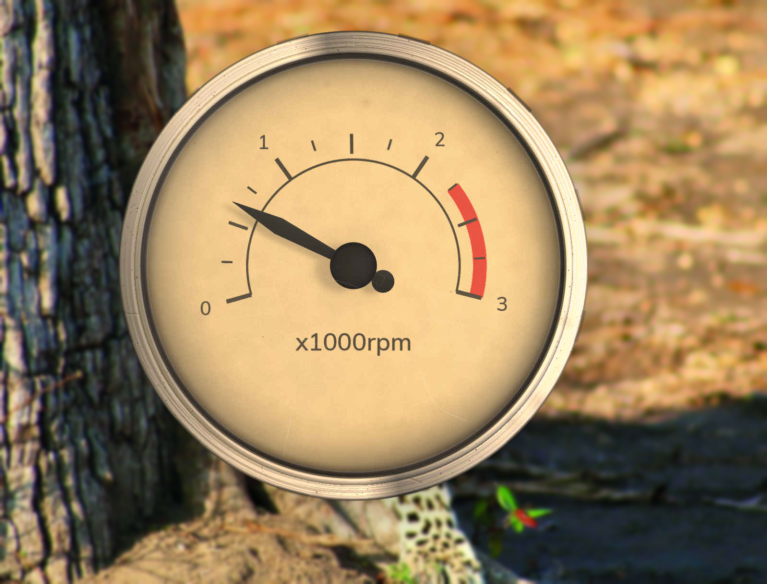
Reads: 625rpm
